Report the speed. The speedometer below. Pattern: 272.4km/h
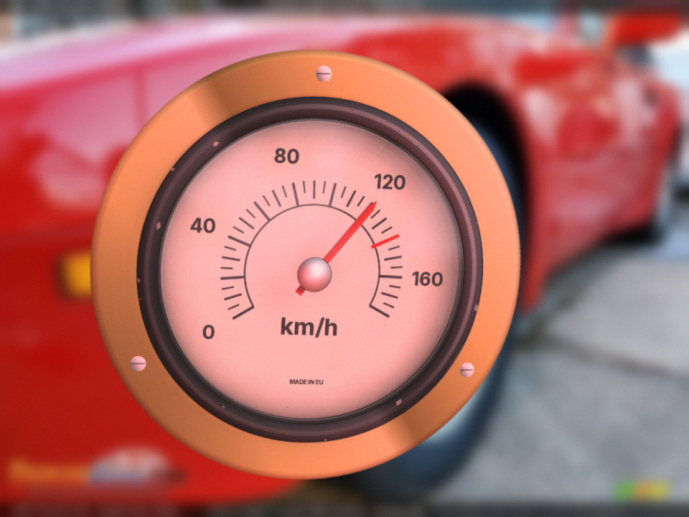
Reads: 120km/h
